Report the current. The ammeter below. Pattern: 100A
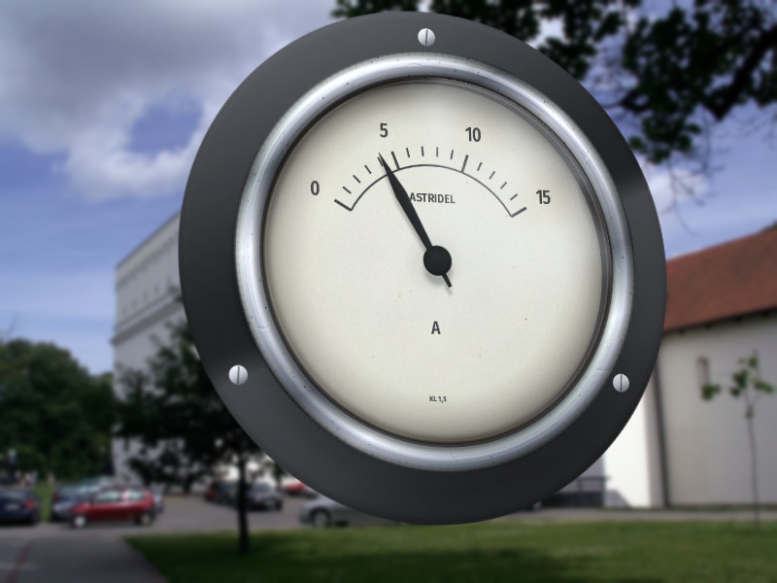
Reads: 4A
